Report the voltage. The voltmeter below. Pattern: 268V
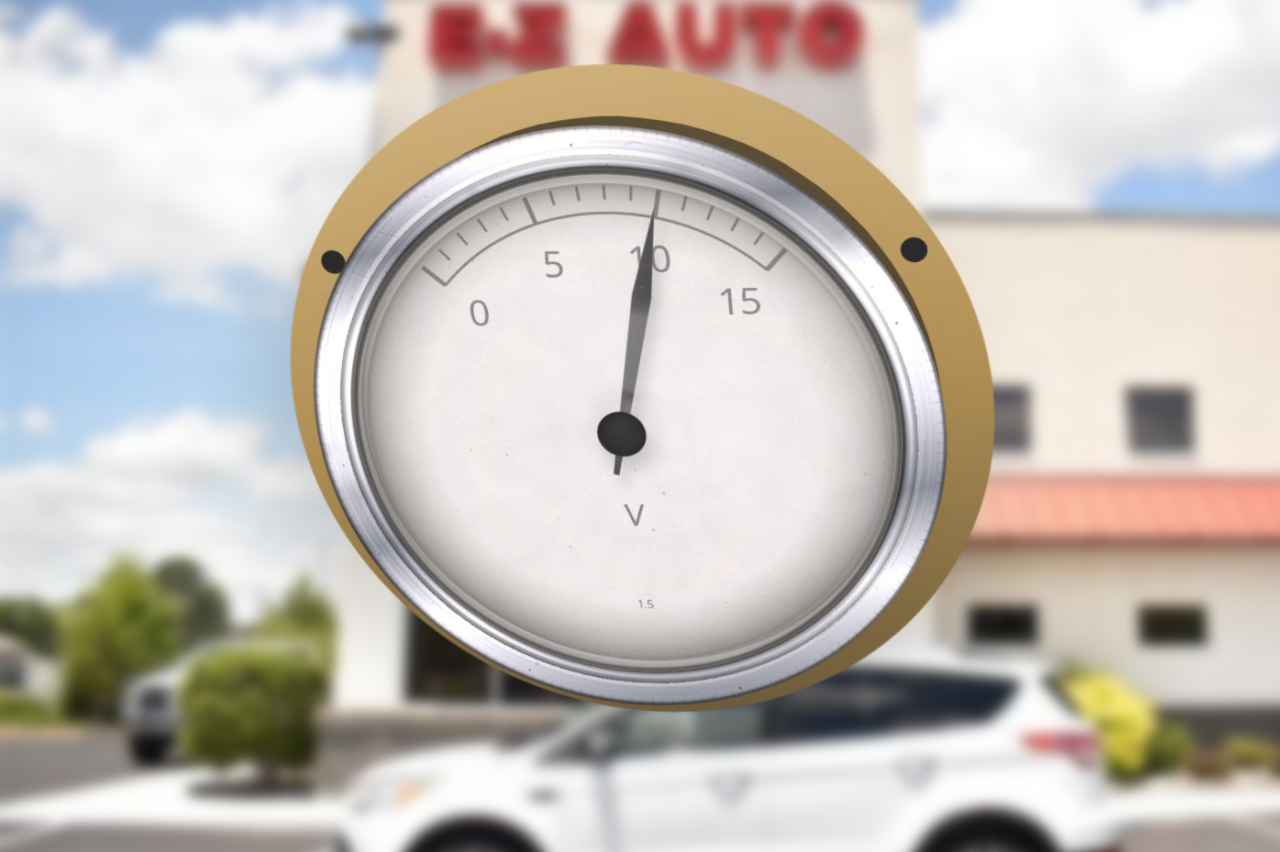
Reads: 10V
